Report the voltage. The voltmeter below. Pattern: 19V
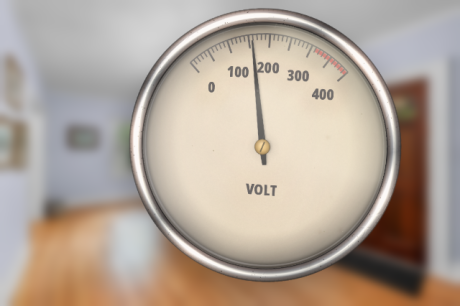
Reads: 160V
